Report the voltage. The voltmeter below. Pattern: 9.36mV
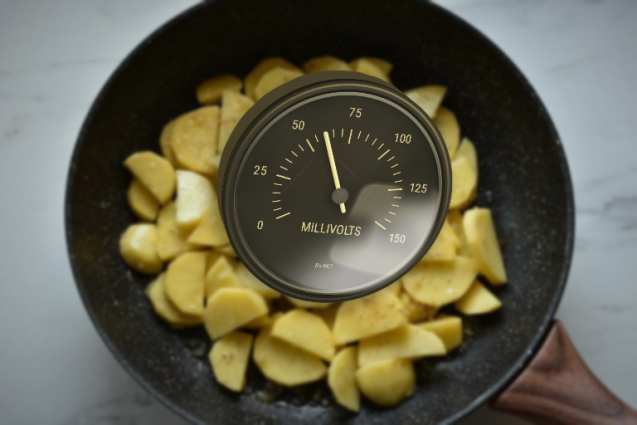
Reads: 60mV
